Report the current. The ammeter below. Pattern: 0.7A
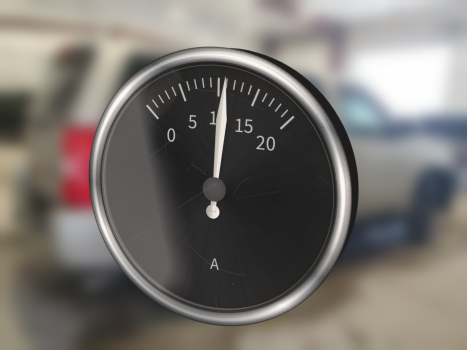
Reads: 11A
